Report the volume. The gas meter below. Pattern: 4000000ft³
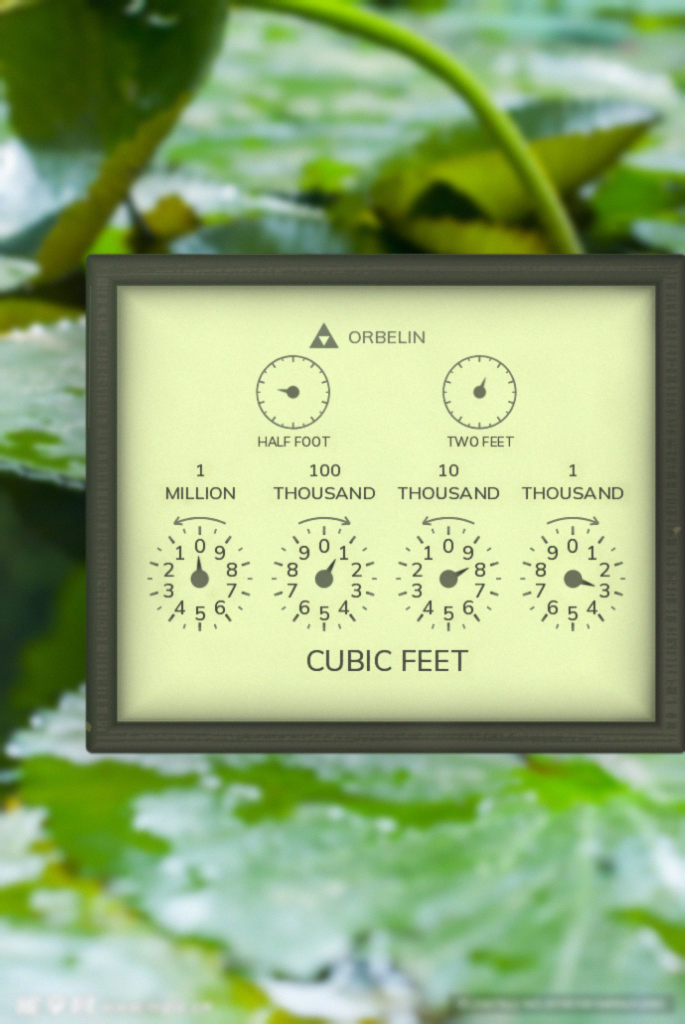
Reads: 8300ft³
